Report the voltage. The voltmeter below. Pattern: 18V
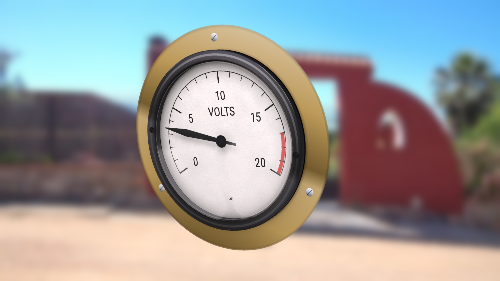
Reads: 3.5V
